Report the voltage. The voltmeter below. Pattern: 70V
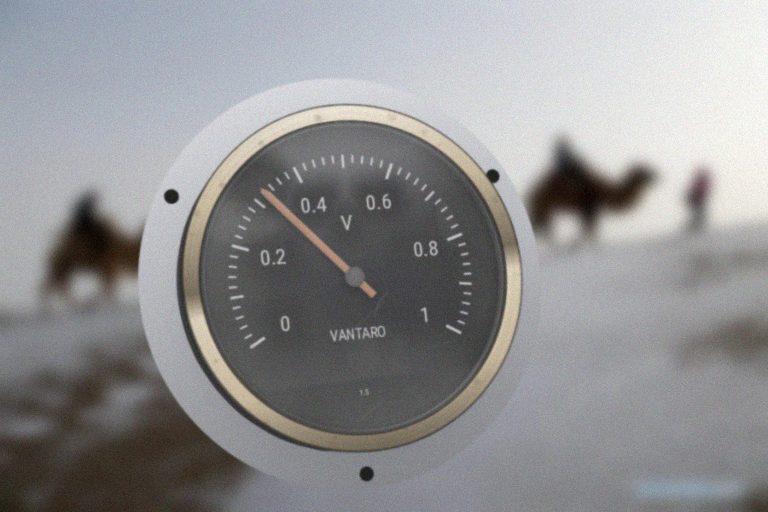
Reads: 0.32V
